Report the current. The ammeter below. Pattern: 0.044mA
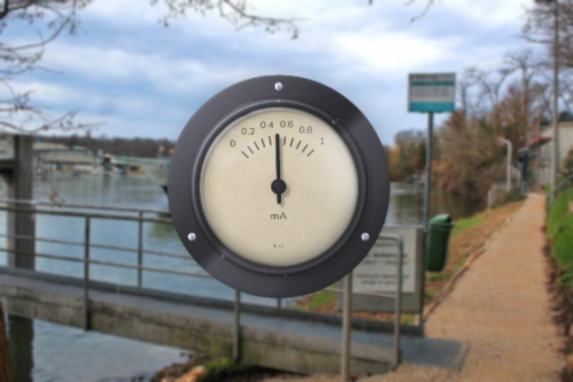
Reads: 0.5mA
